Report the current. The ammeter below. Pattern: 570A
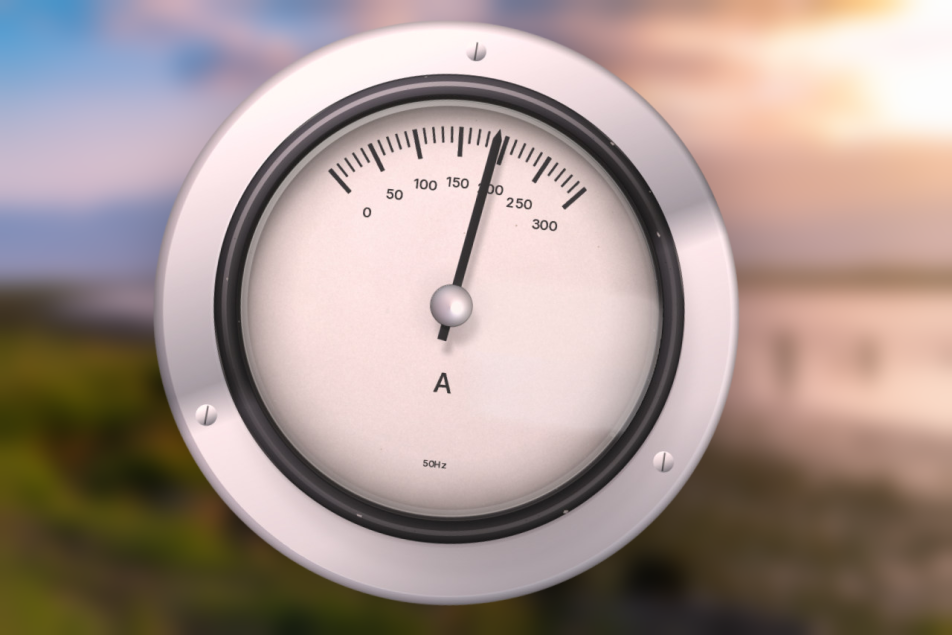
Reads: 190A
